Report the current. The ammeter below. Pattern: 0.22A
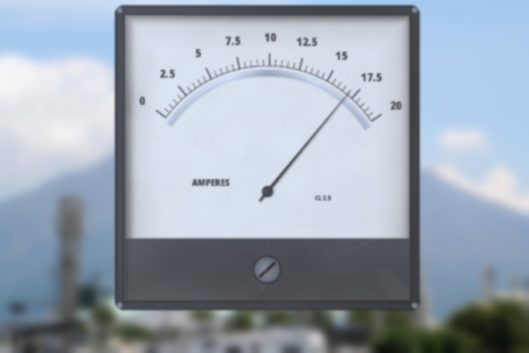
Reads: 17A
